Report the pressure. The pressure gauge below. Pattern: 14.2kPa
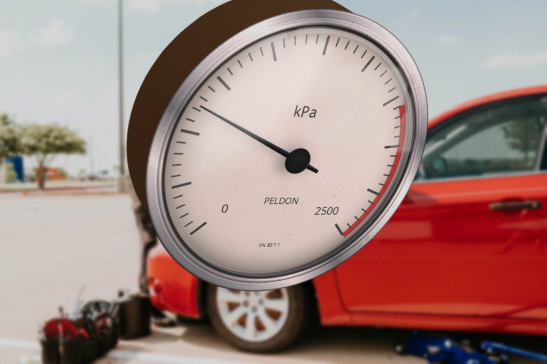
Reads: 625kPa
